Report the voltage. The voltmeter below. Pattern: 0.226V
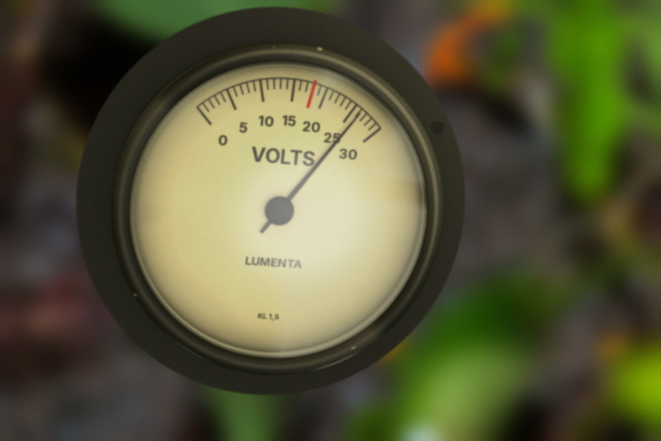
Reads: 26V
